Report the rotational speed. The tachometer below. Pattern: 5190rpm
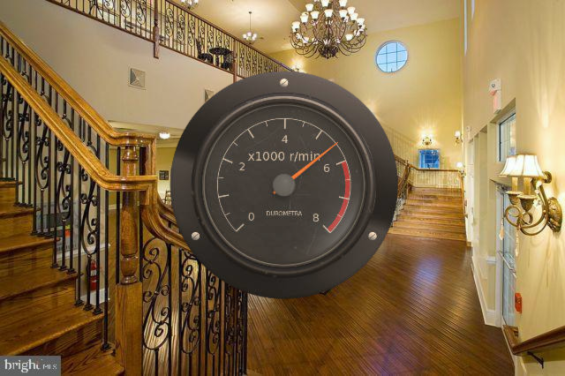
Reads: 5500rpm
